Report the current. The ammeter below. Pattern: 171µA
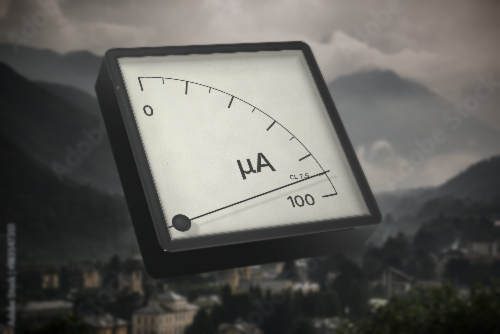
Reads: 90µA
